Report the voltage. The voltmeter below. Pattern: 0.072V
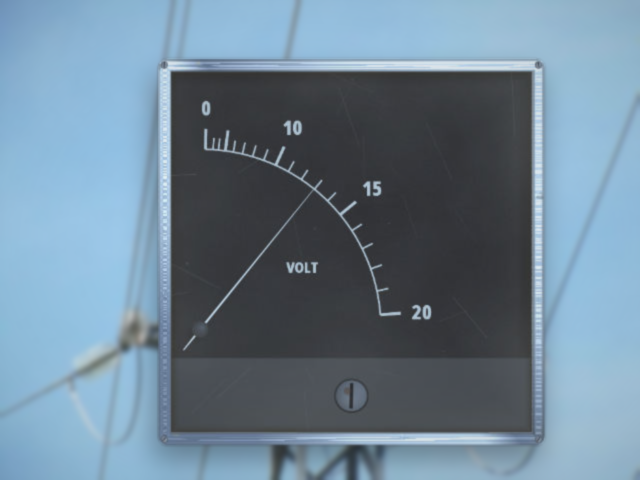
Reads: 13V
